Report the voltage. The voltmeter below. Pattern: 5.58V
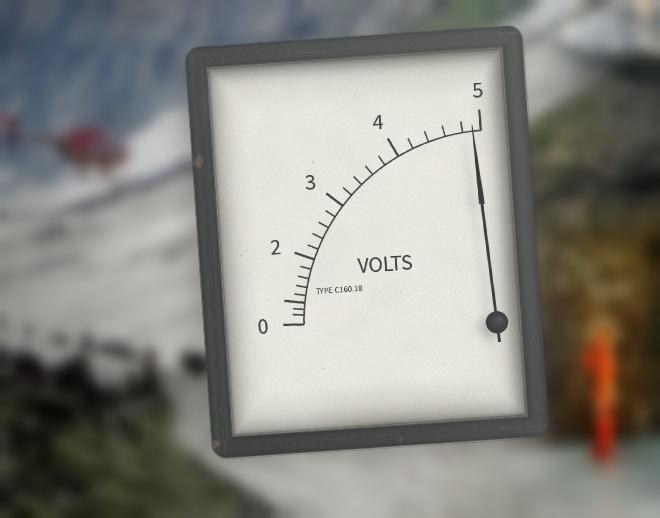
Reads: 4.9V
